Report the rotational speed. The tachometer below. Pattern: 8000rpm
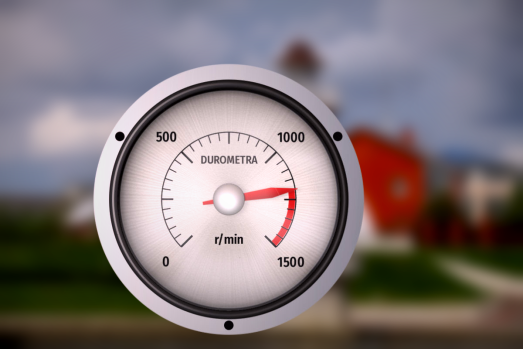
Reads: 1200rpm
